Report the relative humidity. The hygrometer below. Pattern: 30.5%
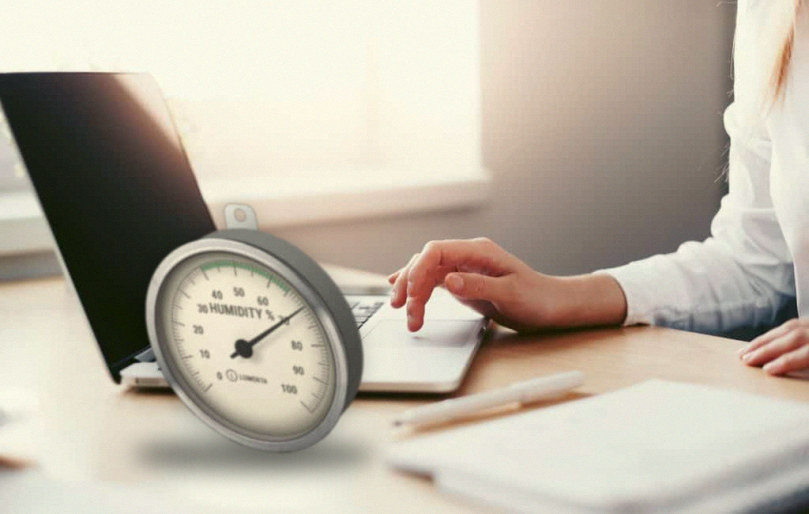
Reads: 70%
